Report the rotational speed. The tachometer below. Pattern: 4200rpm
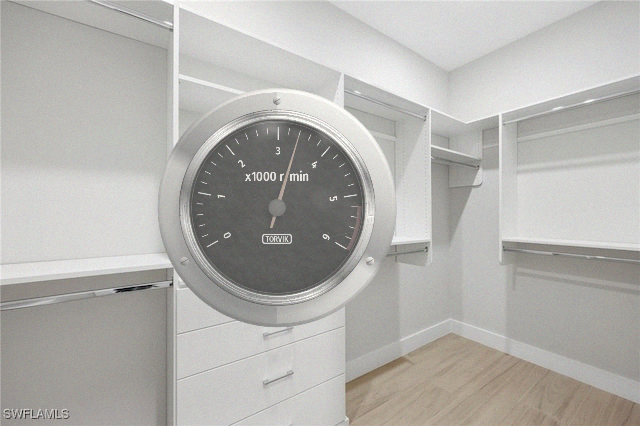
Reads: 3400rpm
